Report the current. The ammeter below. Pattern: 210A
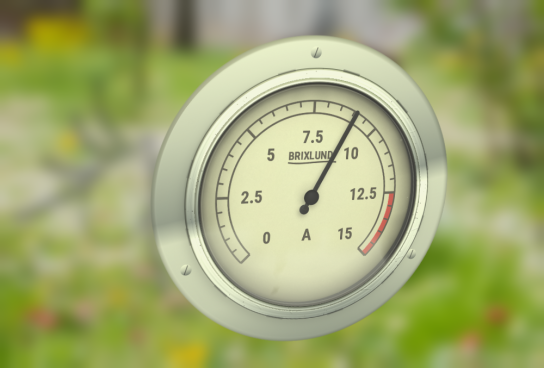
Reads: 9A
